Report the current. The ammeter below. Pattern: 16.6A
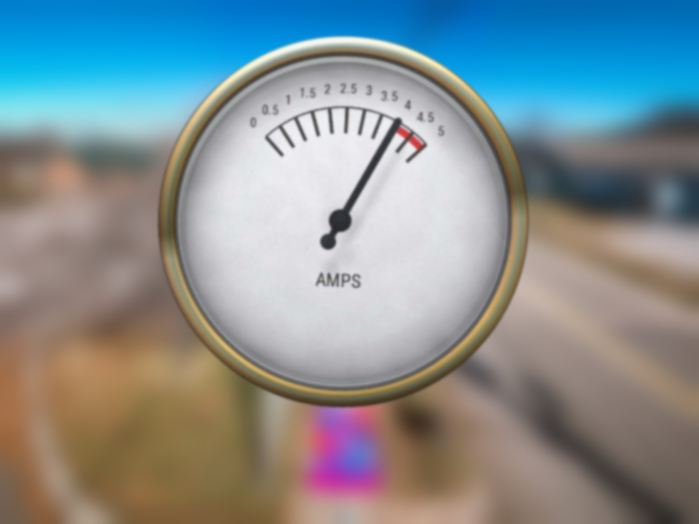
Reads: 4A
